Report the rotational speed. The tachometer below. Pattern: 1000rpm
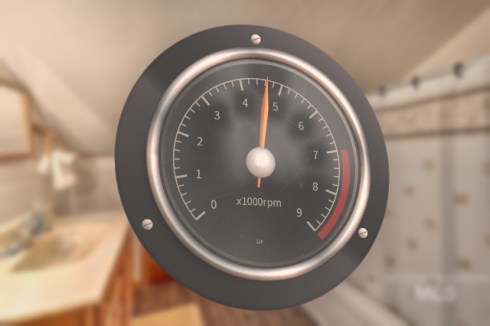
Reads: 4600rpm
